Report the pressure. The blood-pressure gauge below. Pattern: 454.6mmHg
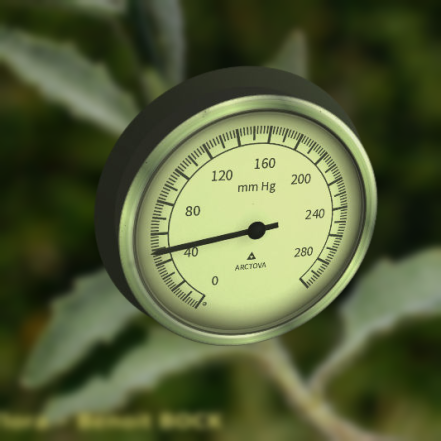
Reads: 50mmHg
